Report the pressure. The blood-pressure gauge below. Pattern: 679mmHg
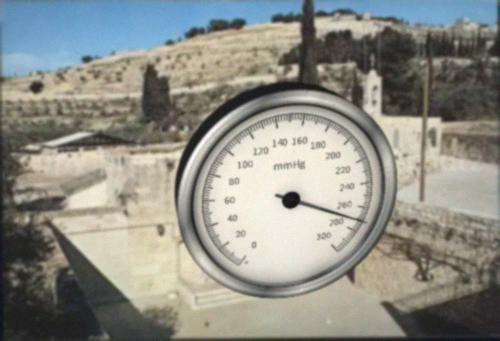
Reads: 270mmHg
